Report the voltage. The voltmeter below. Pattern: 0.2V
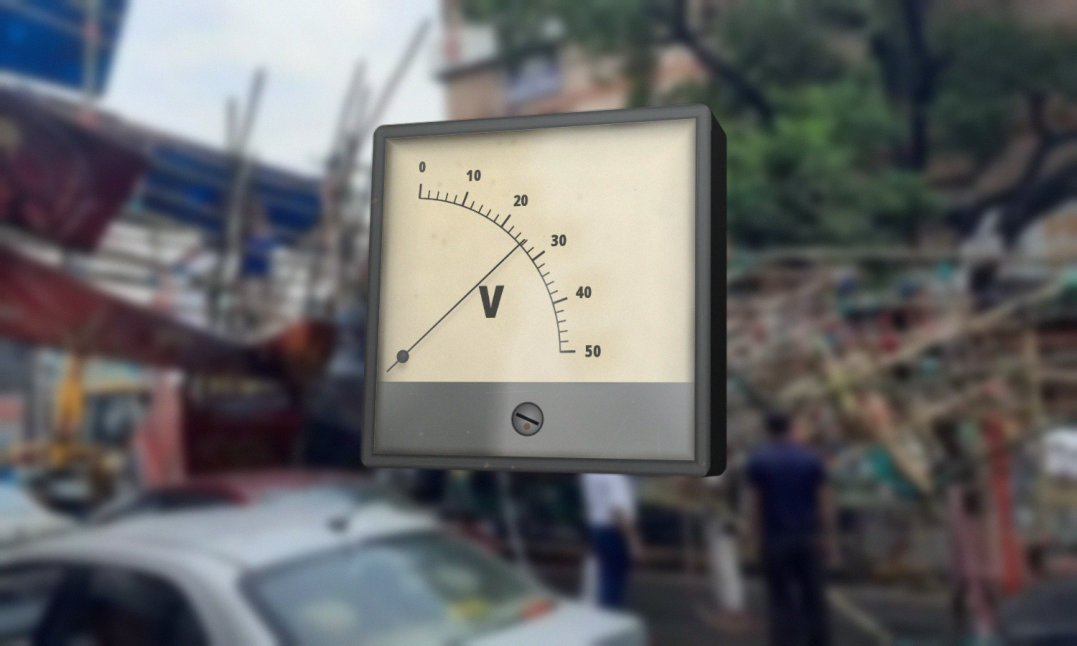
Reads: 26V
